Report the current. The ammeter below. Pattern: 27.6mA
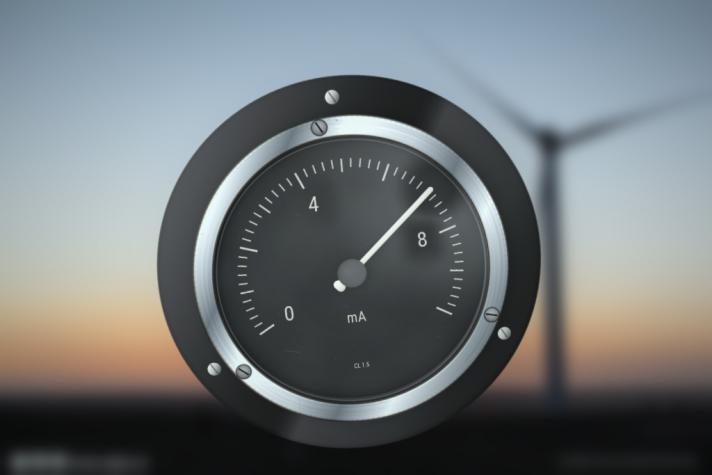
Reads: 7mA
